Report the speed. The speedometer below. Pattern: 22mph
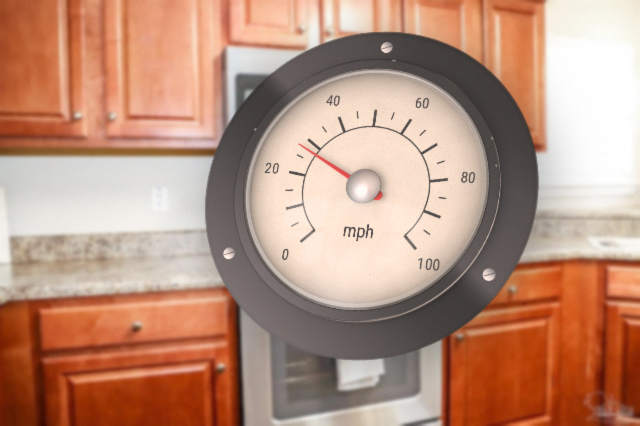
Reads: 27.5mph
